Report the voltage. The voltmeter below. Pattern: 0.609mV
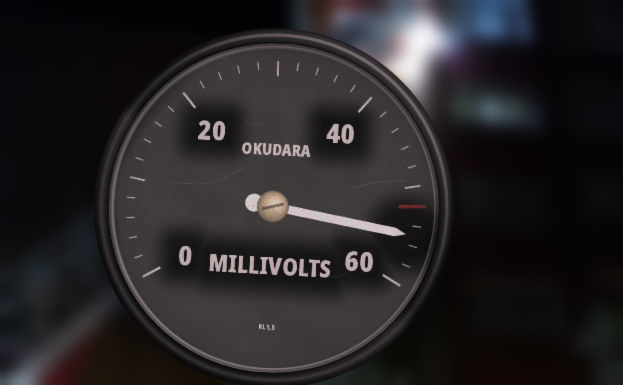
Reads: 55mV
